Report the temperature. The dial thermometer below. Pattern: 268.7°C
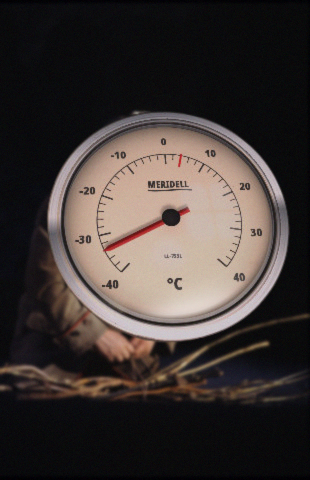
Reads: -34°C
